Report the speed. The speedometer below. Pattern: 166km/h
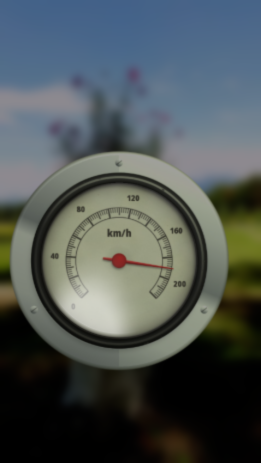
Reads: 190km/h
